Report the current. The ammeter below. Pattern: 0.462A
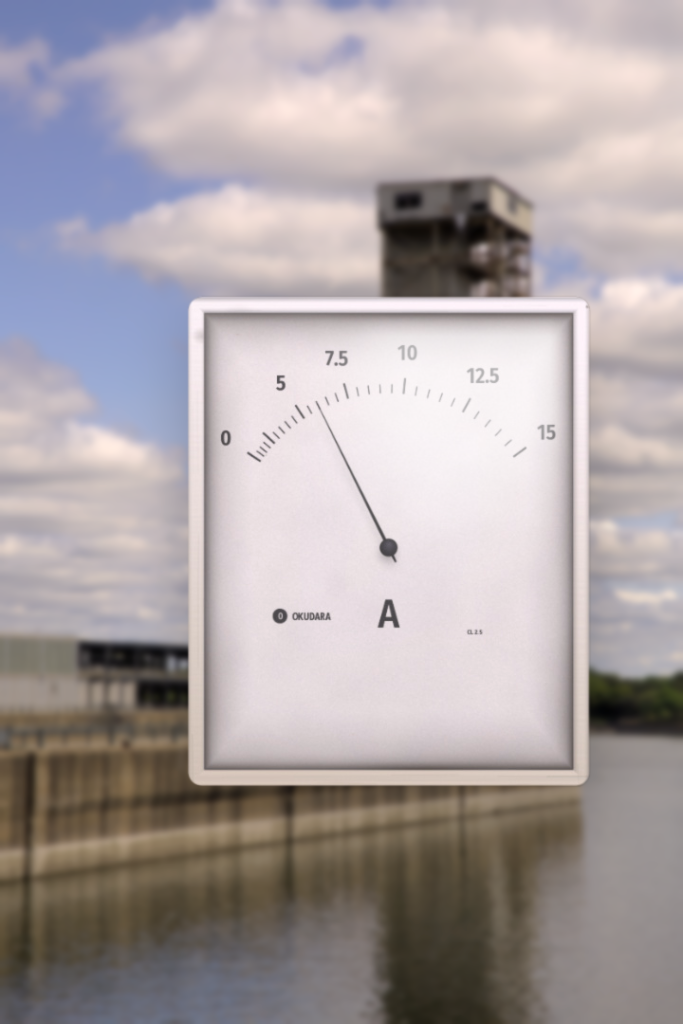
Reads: 6A
